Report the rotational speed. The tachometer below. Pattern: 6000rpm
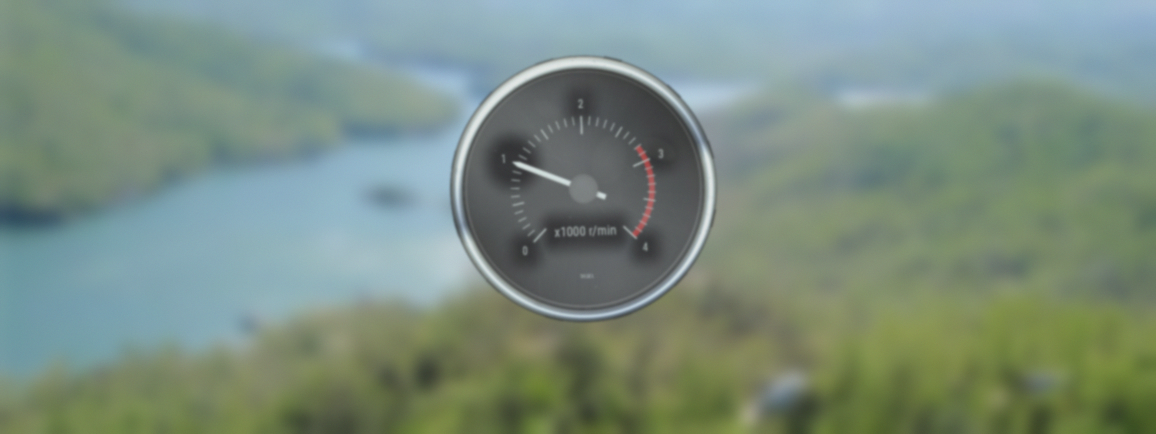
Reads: 1000rpm
